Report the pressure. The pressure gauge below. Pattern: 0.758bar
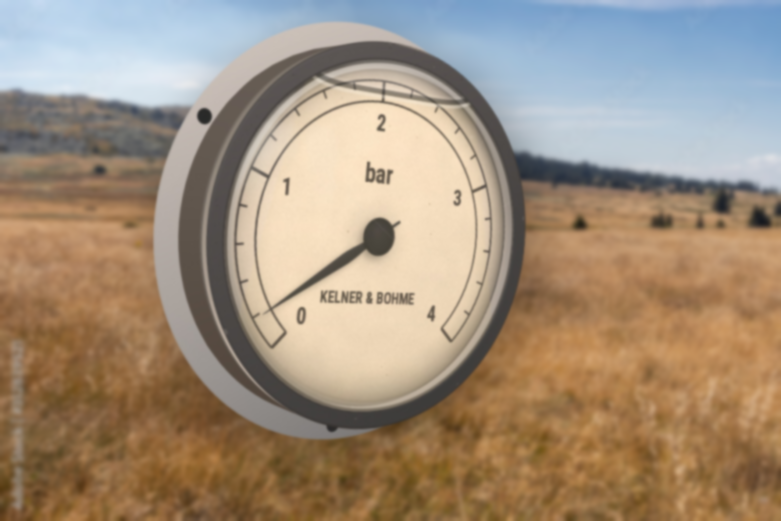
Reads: 0.2bar
